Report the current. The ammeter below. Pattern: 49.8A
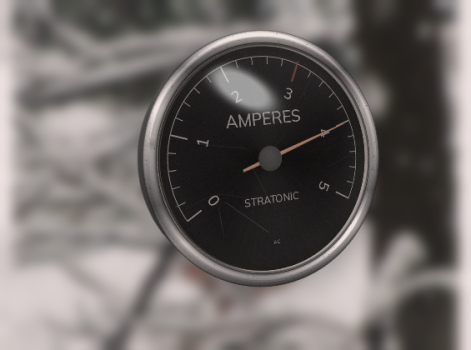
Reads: 4A
